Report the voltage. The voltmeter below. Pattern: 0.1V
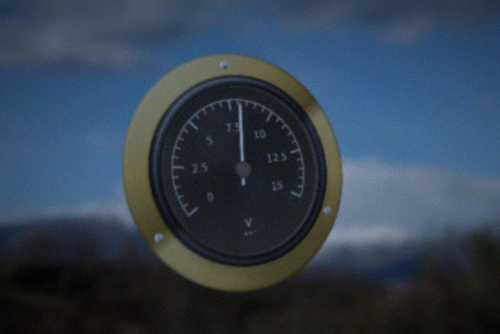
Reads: 8V
